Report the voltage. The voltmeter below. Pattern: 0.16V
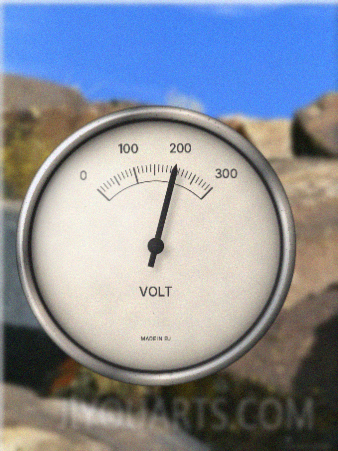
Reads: 200V
